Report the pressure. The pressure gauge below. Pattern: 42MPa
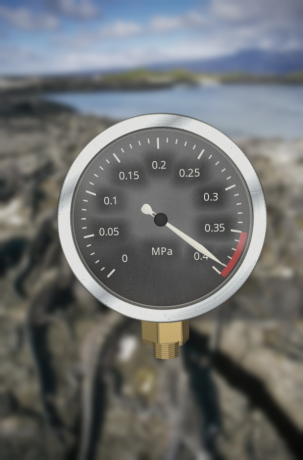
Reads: 0.39MPa
